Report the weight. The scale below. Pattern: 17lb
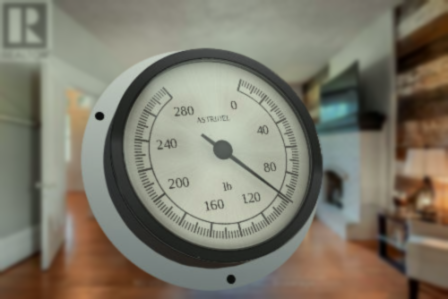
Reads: 100lb
